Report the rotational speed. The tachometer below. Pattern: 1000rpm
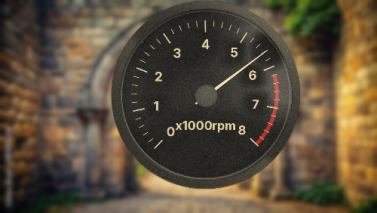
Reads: 5600rpm
